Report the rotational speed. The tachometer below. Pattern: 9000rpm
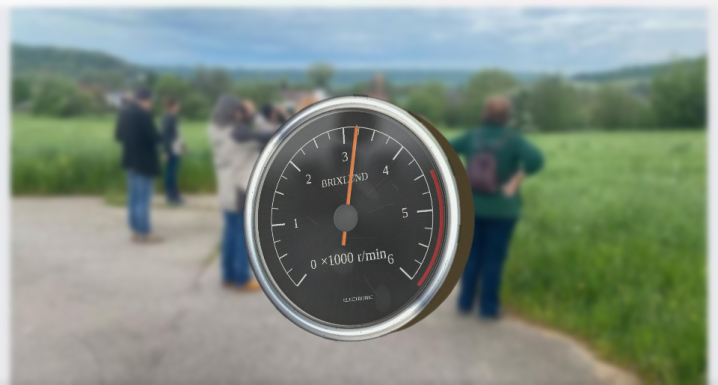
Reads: 3250rpm
